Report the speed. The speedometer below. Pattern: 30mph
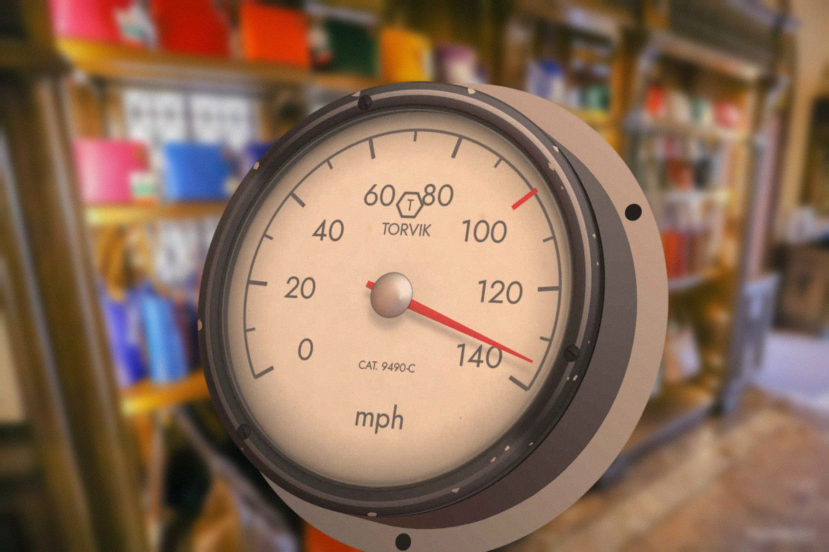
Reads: 135mph
